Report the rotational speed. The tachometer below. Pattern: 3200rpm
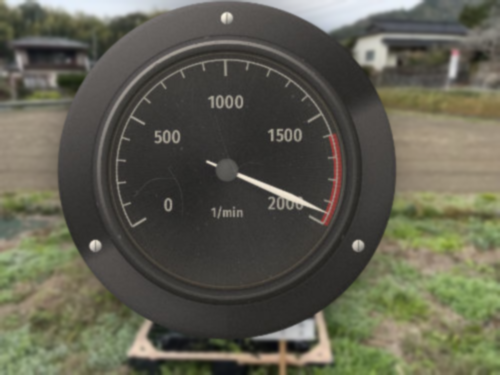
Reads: 1950rpm
